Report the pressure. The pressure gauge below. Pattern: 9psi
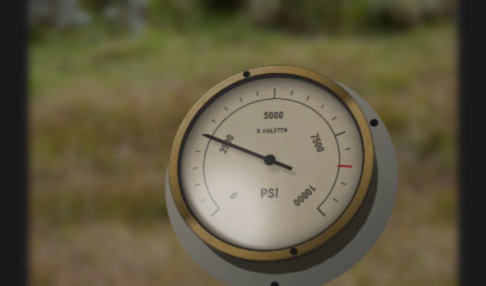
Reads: 2500psi
